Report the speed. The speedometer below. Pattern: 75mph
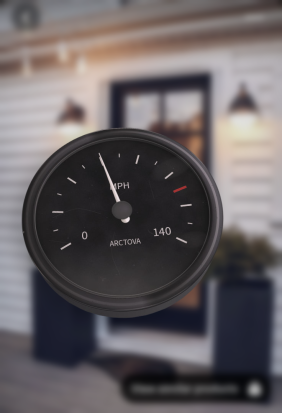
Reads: 60mph
